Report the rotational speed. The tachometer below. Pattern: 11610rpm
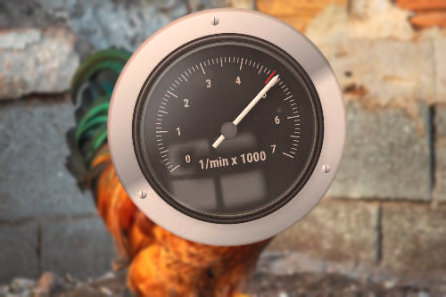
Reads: 4900rpm
